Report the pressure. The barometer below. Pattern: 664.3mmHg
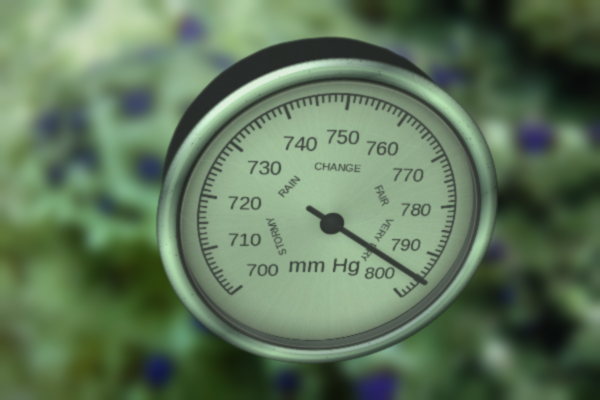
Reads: 795mmHg
